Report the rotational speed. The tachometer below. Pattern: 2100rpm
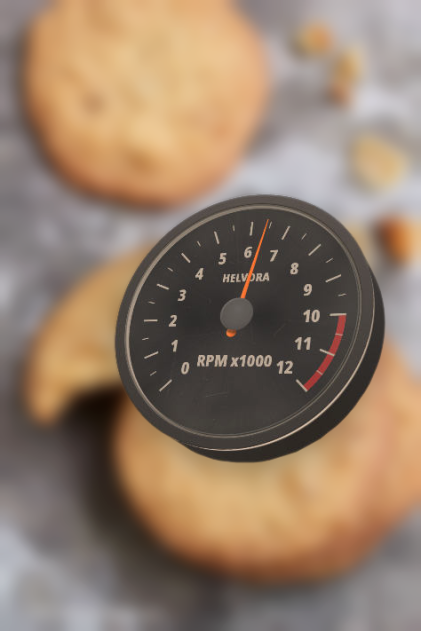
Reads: 6500rpm
